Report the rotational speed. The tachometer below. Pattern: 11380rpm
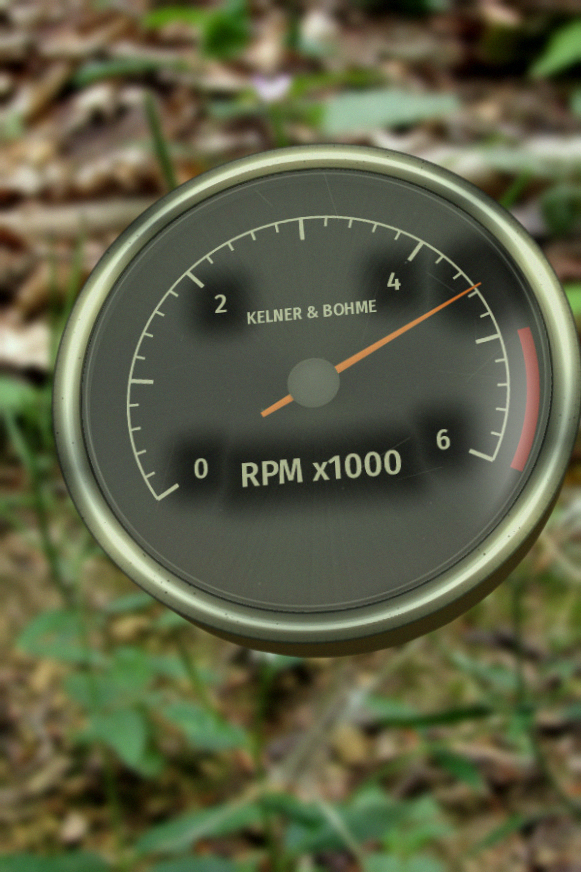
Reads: 4600rpm
